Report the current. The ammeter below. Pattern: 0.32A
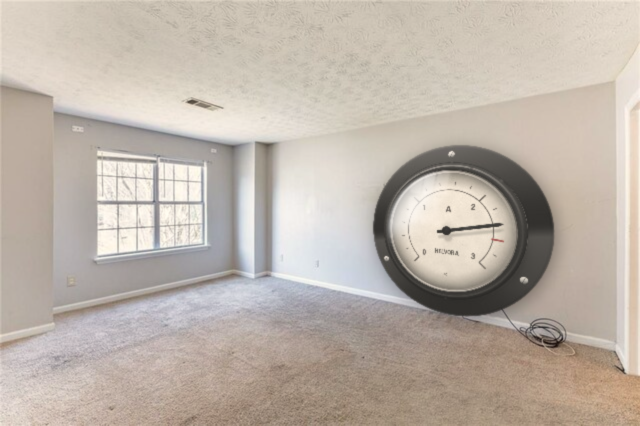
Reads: 2.4A
